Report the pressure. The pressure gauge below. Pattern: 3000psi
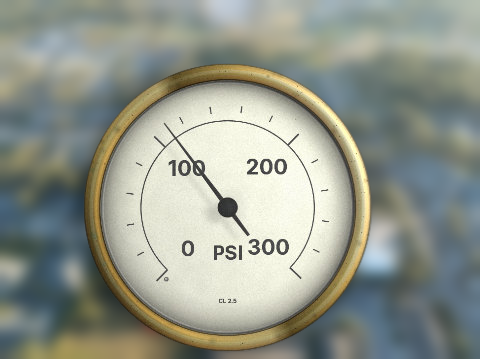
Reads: 110psi
